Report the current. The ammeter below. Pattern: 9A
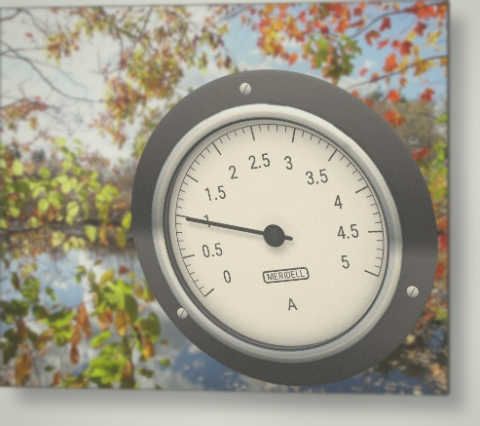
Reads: 1A
